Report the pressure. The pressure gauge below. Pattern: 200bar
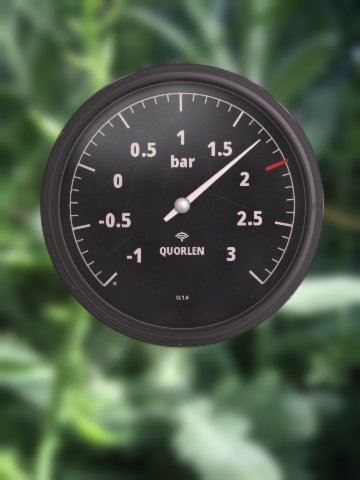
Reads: 1.75bar
